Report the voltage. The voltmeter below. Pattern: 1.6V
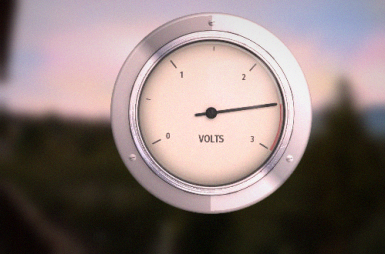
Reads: 2.5V
